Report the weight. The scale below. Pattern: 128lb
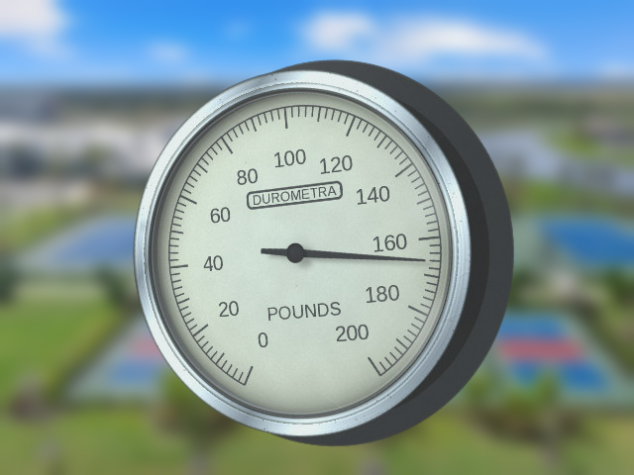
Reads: 166lb
